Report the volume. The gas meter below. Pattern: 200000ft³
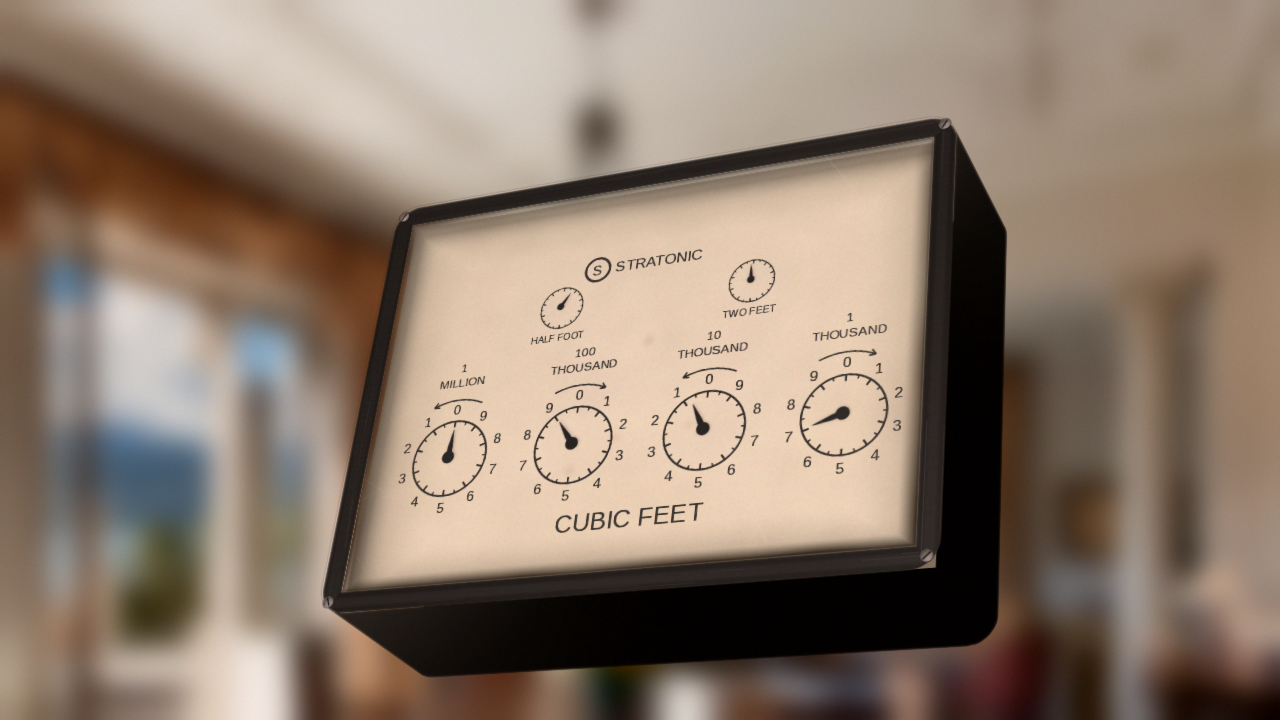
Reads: 990700ft³
